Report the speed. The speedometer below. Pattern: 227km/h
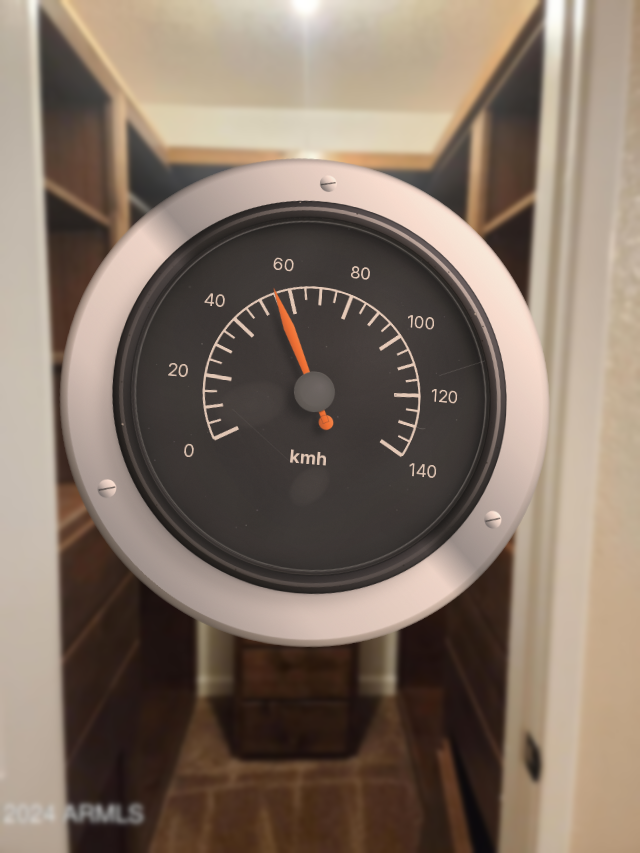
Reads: 55km/h
